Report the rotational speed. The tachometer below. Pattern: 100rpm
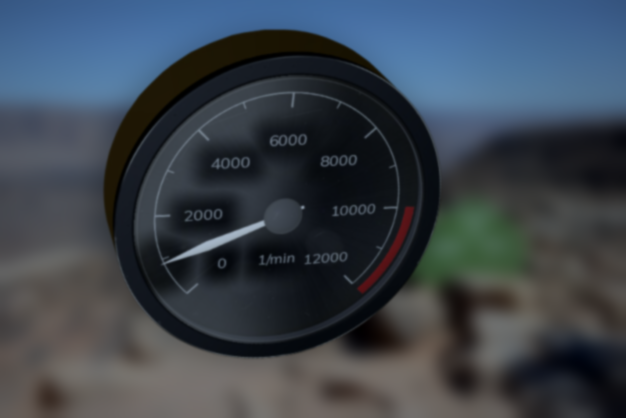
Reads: 1000rpm
